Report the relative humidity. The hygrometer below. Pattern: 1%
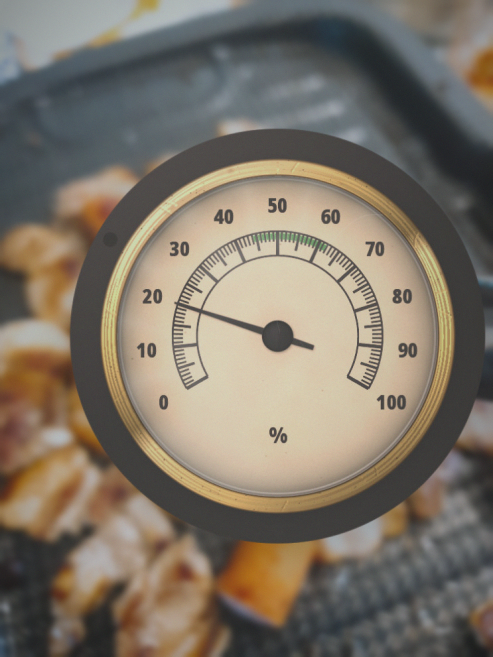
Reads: 20%
